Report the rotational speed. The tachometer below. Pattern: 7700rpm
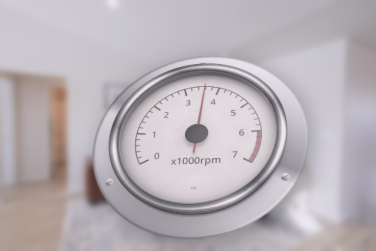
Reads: 3600rpm
